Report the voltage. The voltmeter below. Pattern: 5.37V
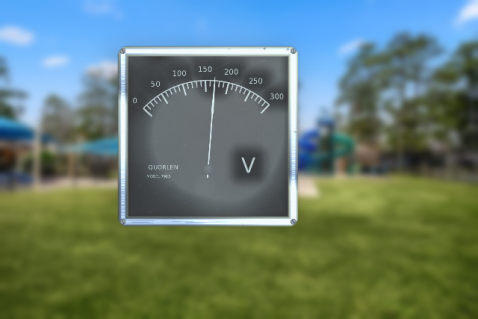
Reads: 170V
